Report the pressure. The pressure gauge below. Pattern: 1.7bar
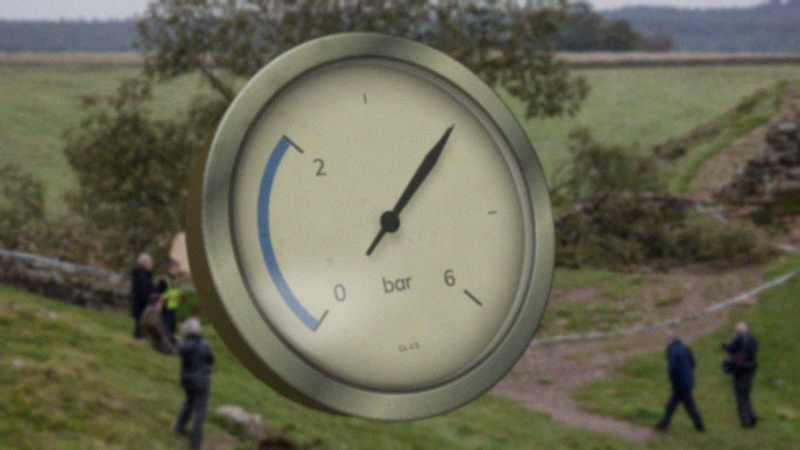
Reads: 4bar
